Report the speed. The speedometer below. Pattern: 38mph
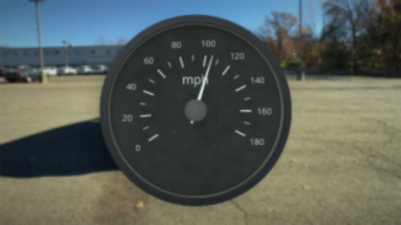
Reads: 105mph
